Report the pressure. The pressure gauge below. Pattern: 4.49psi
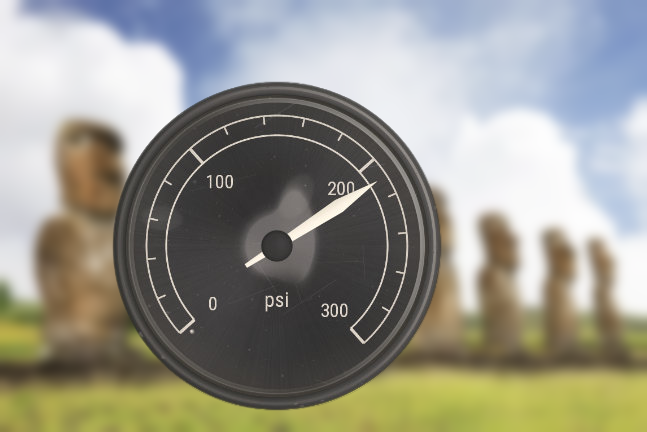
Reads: 210psi
